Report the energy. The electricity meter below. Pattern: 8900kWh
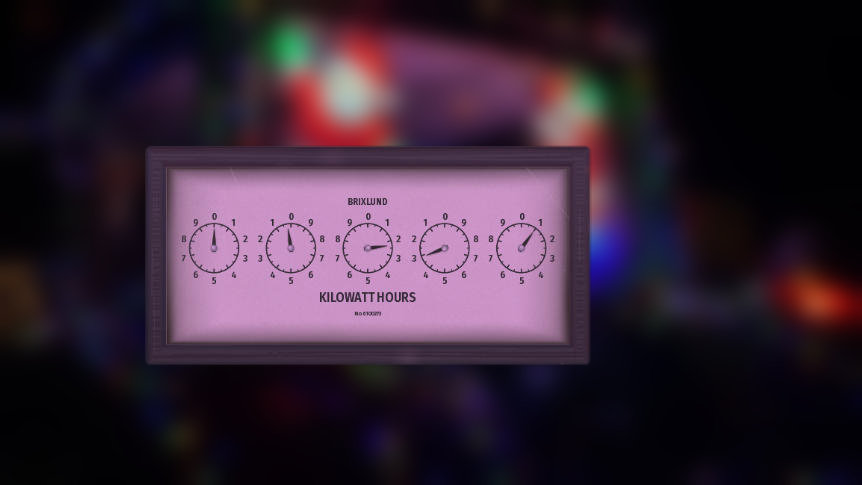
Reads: 231kWh
